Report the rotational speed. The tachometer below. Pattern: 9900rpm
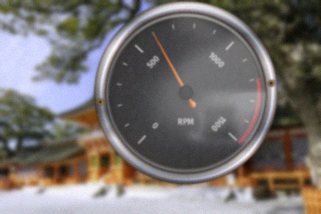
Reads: 600rpm
